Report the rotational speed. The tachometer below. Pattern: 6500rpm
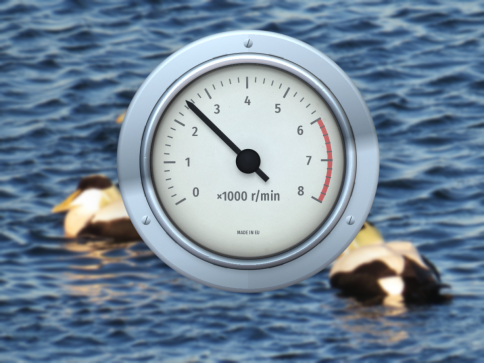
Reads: 2500rpm
